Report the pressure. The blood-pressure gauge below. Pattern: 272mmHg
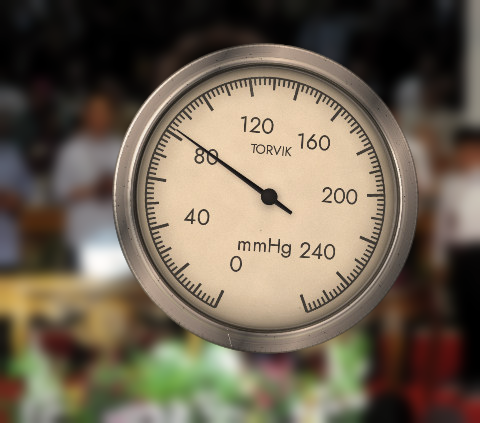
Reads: 82mmHg
